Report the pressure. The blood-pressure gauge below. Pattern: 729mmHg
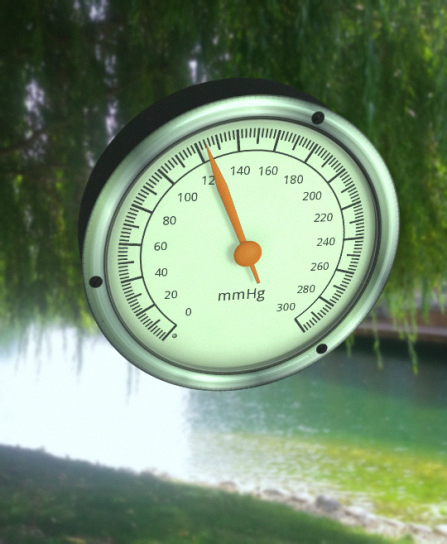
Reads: 124mmHg
